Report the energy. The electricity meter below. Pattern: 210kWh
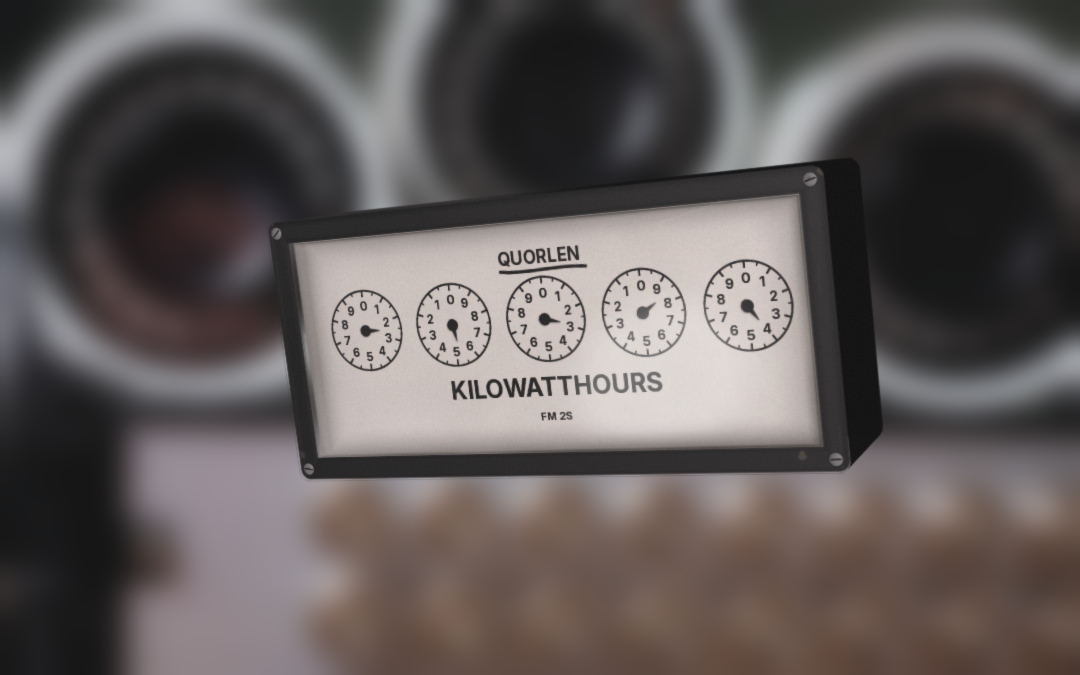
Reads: 25284kWh
